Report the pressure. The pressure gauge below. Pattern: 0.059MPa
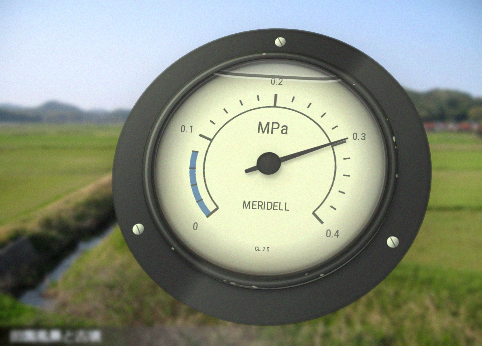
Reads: 0.3MPa
